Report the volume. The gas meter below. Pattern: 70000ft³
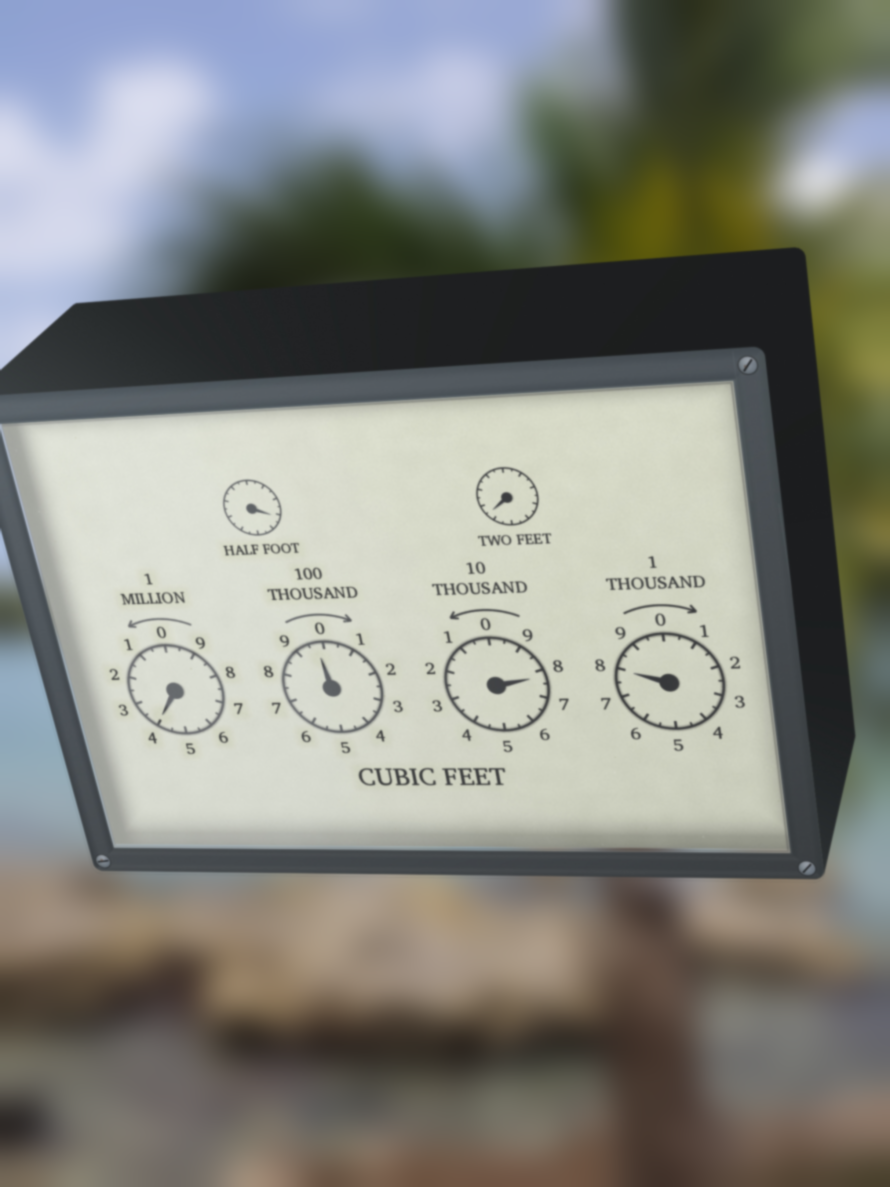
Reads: 397800ft³
